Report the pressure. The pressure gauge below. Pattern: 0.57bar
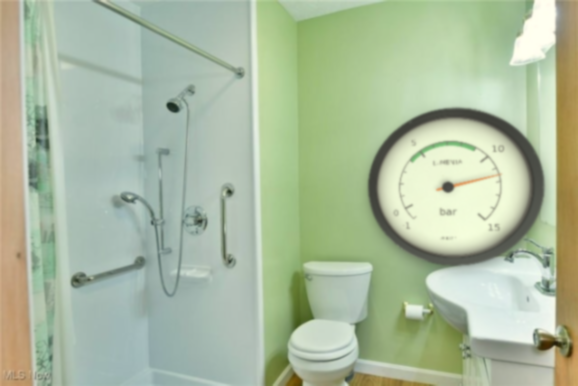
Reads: 11.5bar
